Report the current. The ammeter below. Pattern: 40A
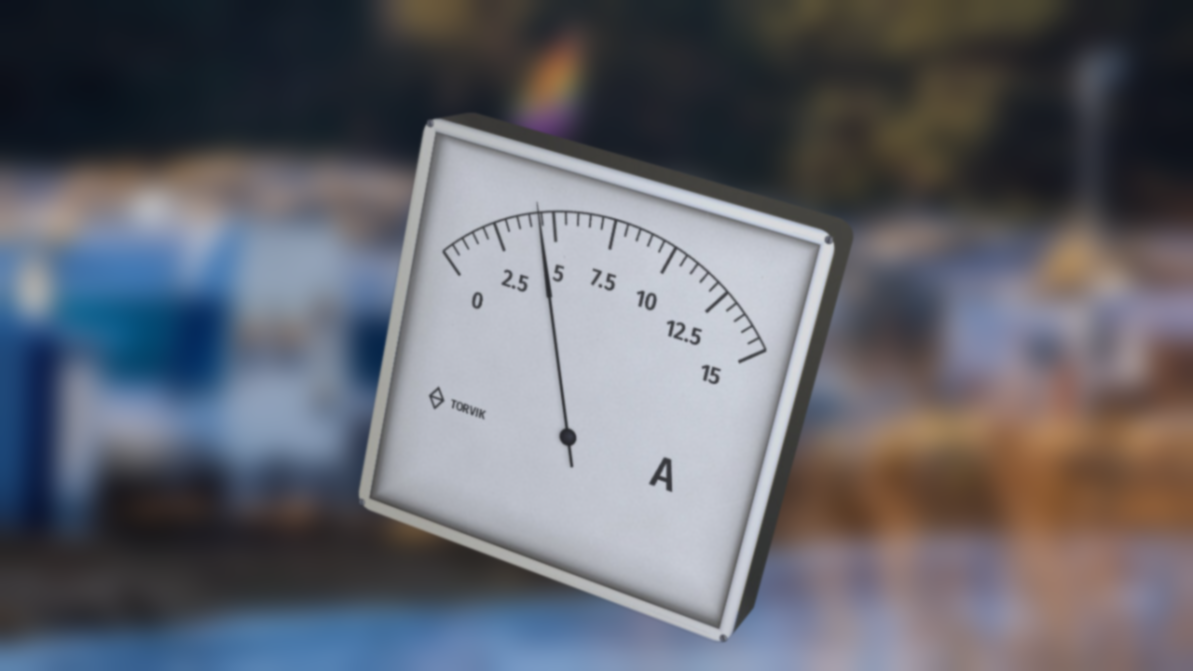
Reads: 4.5A
